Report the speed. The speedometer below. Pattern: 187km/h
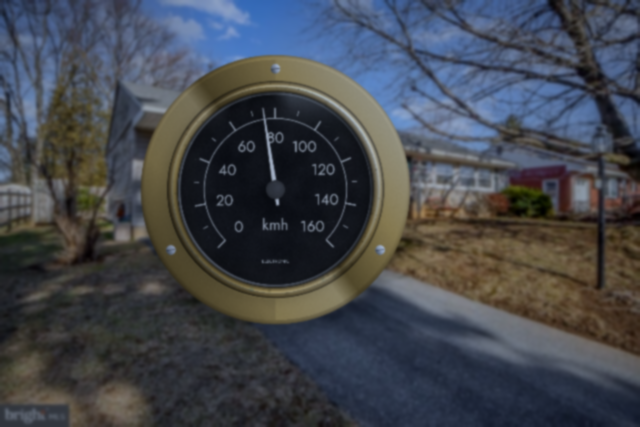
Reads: 75km/h
